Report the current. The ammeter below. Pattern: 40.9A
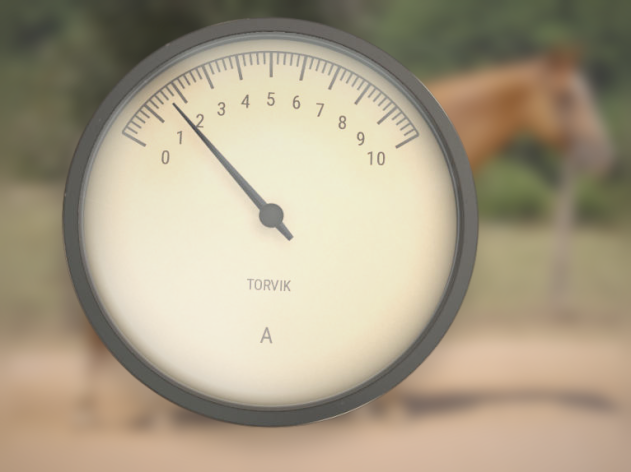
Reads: 1.6A
